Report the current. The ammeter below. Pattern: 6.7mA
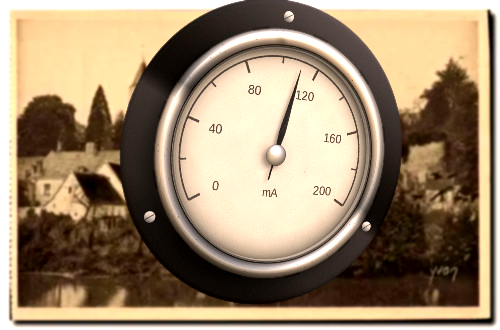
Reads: 110mA
